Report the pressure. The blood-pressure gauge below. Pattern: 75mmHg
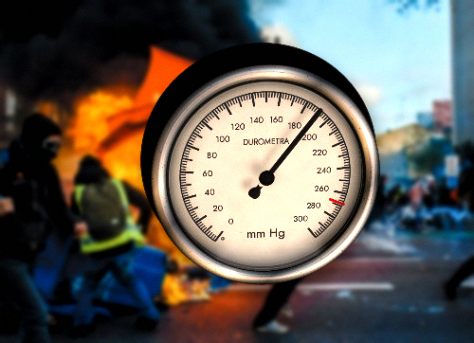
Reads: 190mmHg
